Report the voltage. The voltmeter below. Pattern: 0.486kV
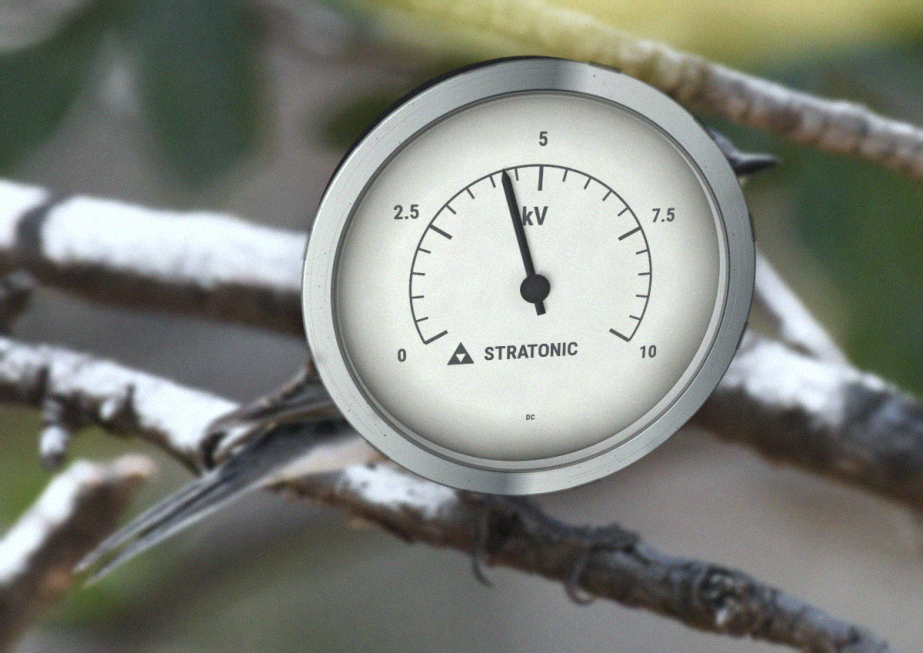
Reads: 4.25kV
